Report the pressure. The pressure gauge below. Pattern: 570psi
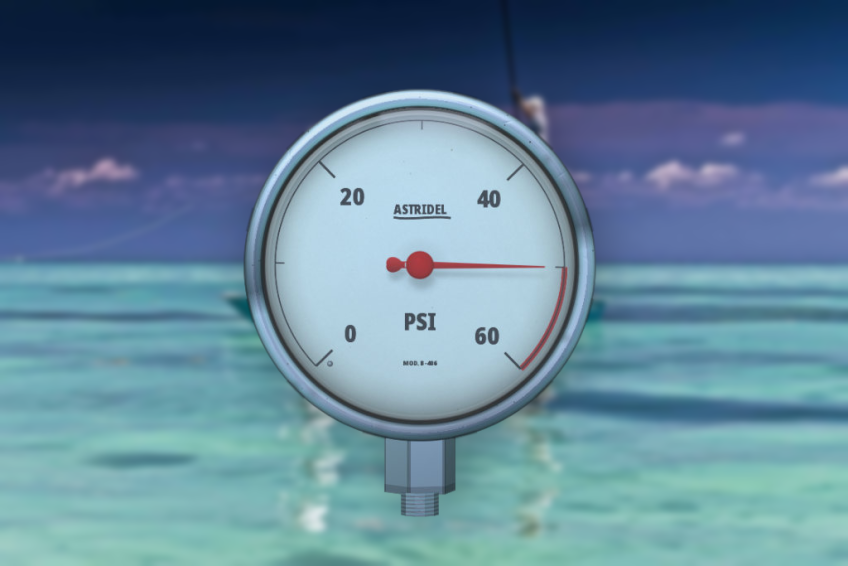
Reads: 50psi
